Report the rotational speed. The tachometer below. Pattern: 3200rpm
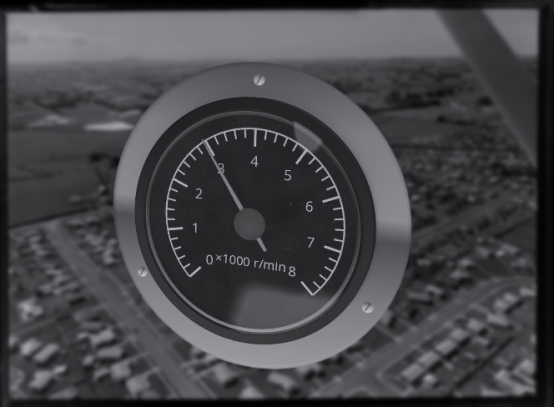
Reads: 3000rpm
